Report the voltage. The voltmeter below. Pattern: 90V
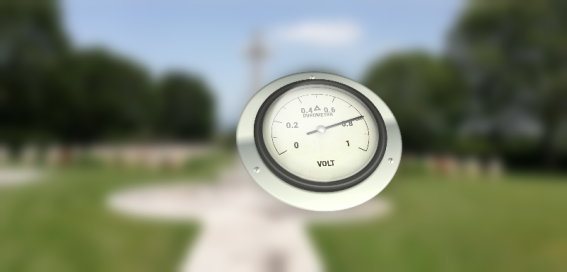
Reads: 0.8V
